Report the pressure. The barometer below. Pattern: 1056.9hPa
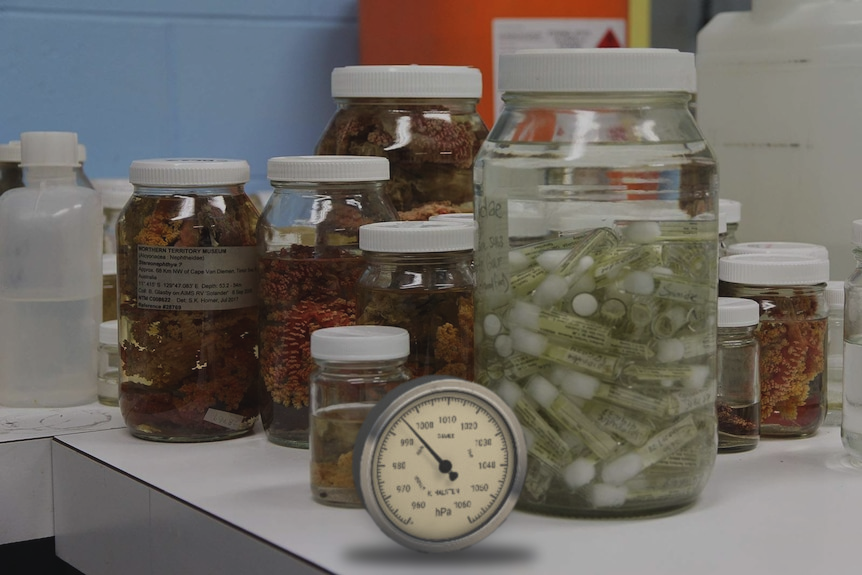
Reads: 995hPa
